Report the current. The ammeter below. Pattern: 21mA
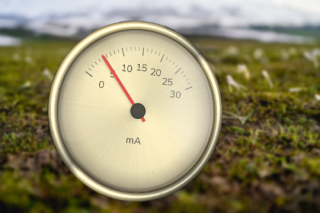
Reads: 5mA
